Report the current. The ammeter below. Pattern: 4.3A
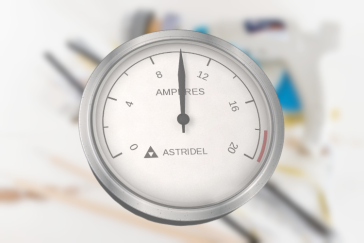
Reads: 10A
